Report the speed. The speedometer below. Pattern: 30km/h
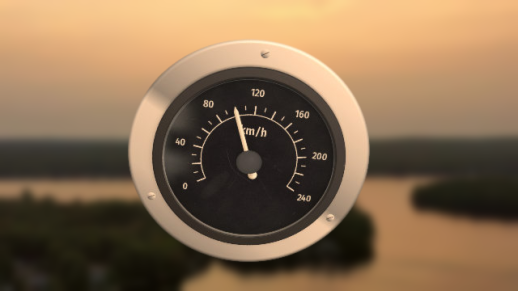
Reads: 100km/h
